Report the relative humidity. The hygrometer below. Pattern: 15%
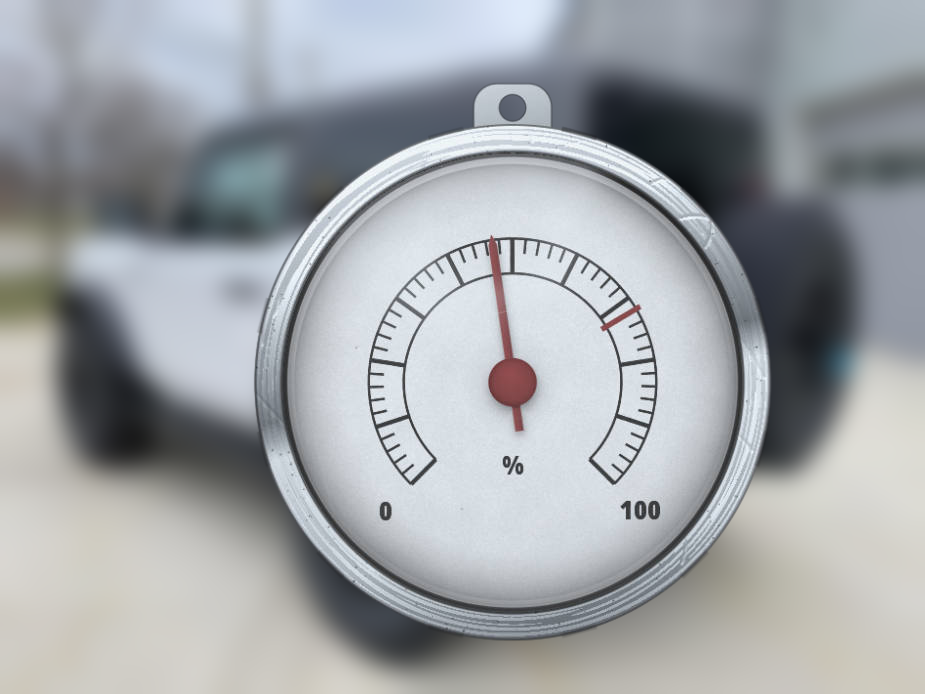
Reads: 47%
